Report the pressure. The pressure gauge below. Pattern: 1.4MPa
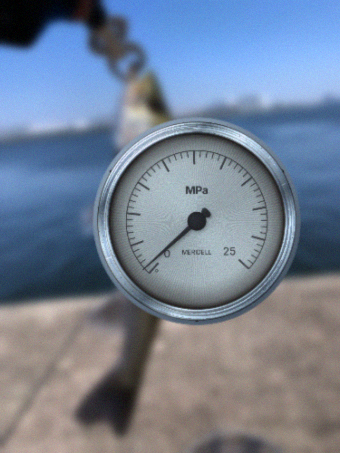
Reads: 0.5MPa
